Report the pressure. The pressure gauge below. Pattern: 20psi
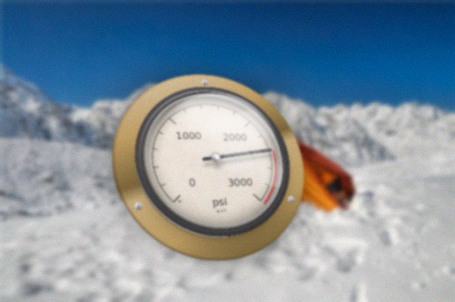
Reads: 2400psi
